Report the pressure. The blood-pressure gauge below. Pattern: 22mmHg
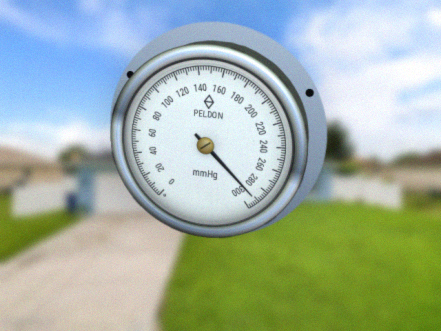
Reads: 290mmHg
